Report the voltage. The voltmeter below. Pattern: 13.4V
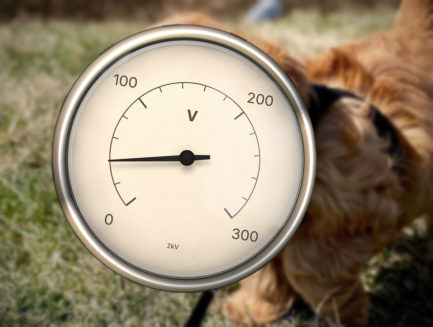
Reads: 40V
